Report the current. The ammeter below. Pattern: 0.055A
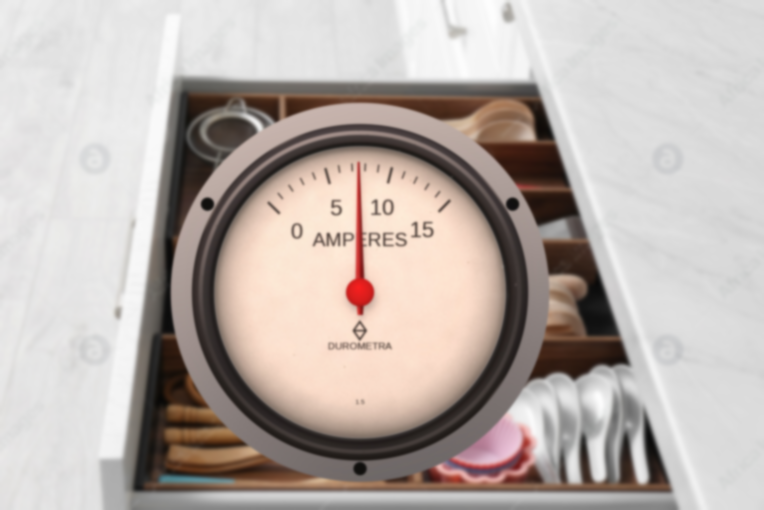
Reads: 7.5A
